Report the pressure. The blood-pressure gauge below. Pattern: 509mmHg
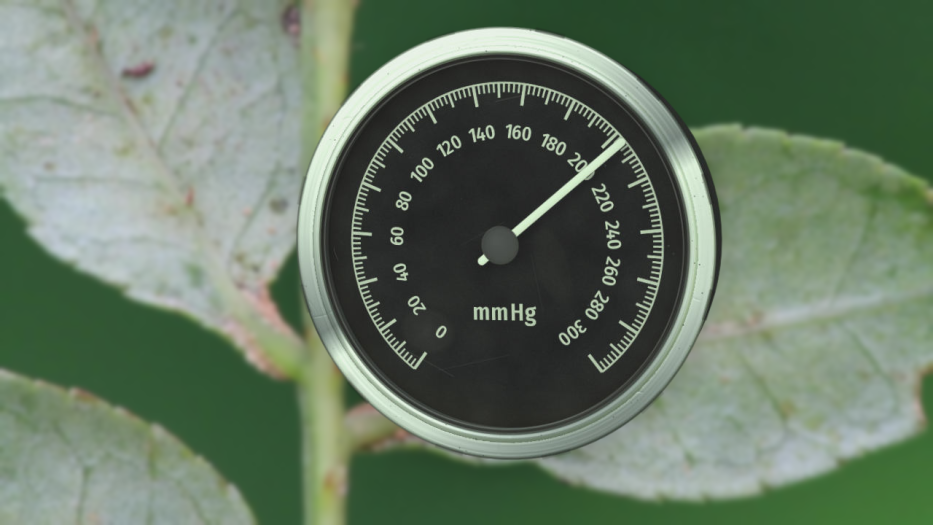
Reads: 204mmHg
